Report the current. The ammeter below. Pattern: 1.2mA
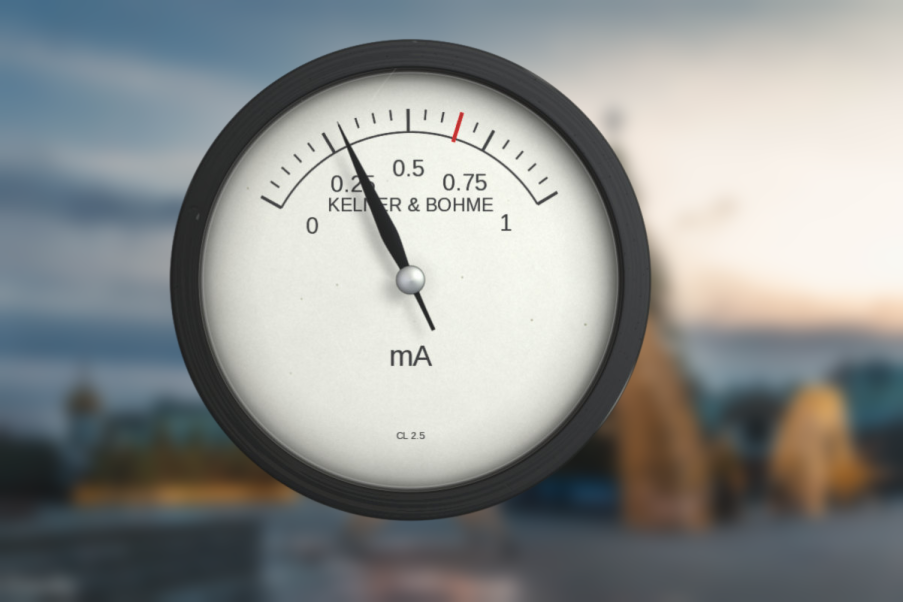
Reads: 0.3mA
